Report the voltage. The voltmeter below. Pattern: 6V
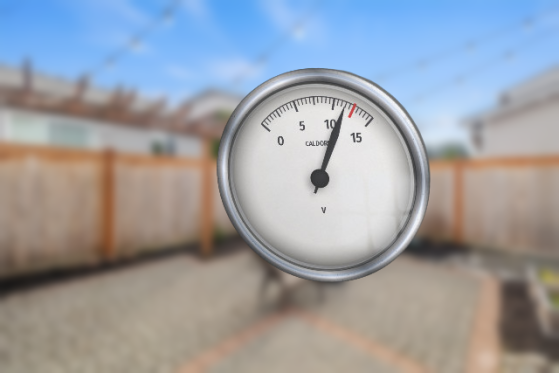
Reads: 11.5V
